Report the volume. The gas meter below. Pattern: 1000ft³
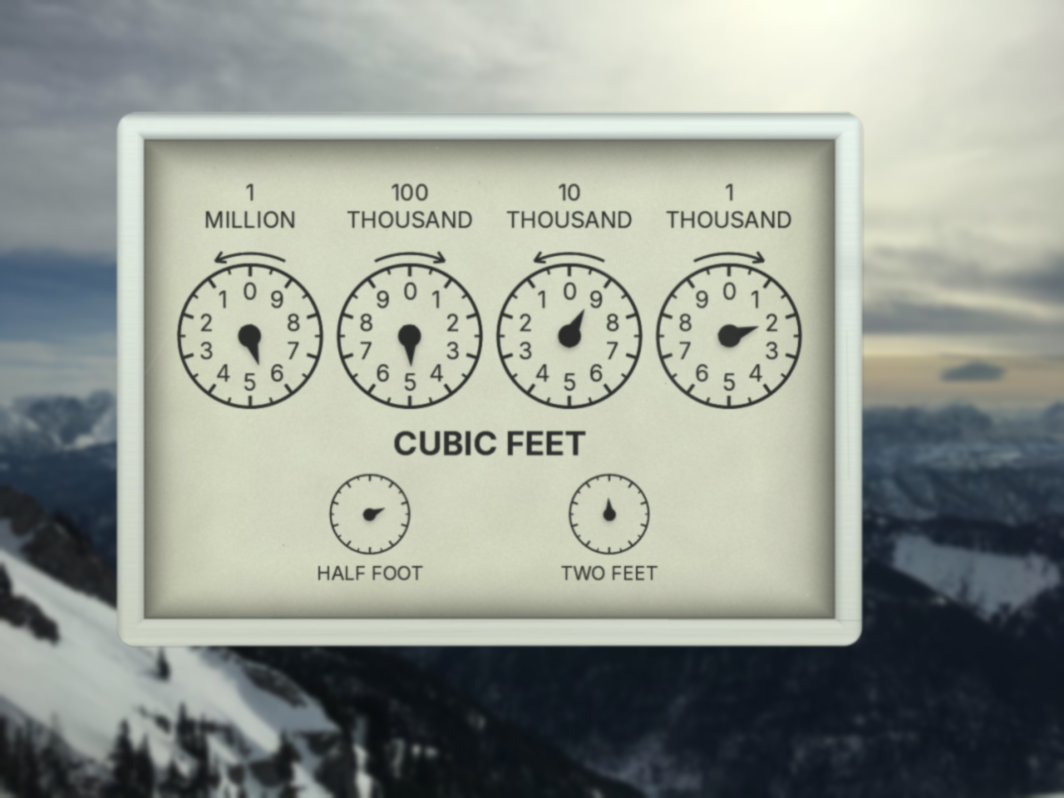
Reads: 549200ft³
